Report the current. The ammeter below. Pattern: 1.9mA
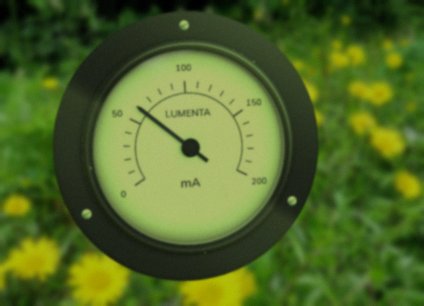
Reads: 60mA
